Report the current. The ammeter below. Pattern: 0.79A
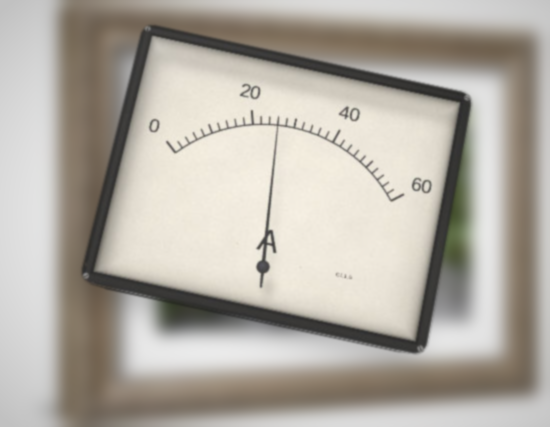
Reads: 26A
